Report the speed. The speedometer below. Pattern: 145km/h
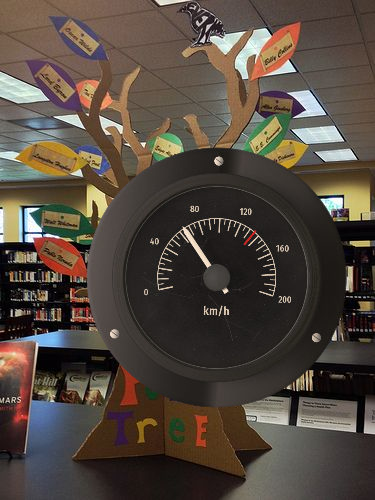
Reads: 65km/h
